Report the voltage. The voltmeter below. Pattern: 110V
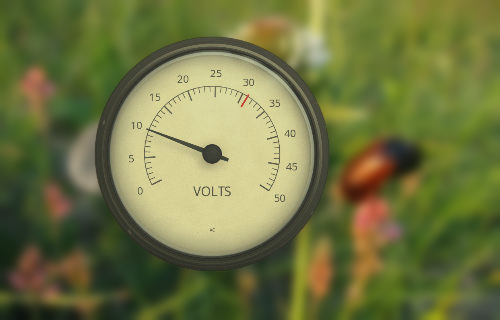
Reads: 10V
